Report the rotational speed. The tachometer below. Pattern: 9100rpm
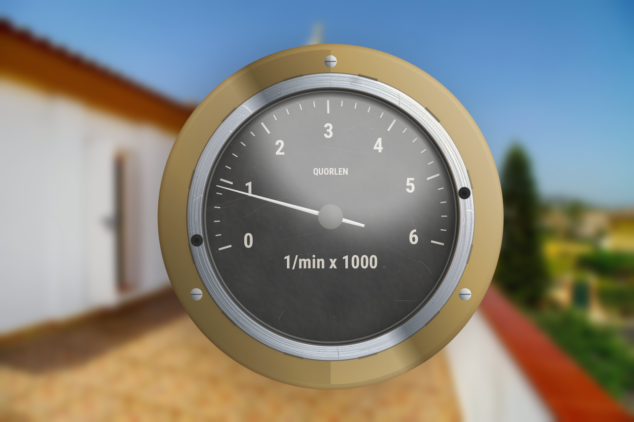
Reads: 900rpm
